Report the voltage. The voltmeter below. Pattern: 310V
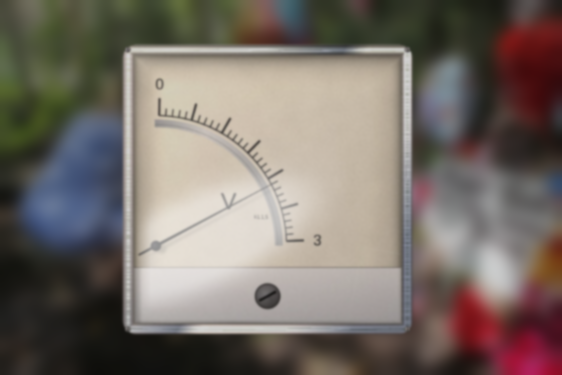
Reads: 2.1V
